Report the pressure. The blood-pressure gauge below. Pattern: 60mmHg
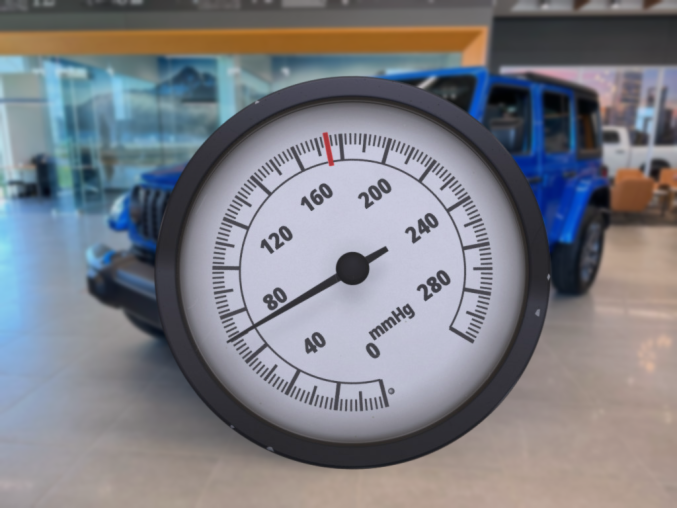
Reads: 70mmHg
